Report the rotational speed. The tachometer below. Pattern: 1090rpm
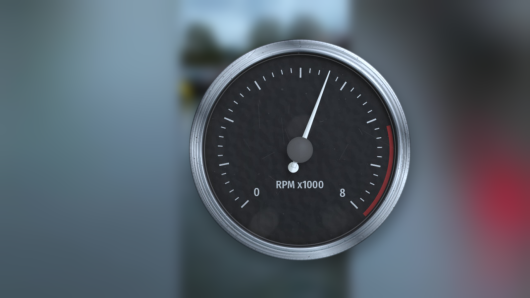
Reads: 4600rpm
